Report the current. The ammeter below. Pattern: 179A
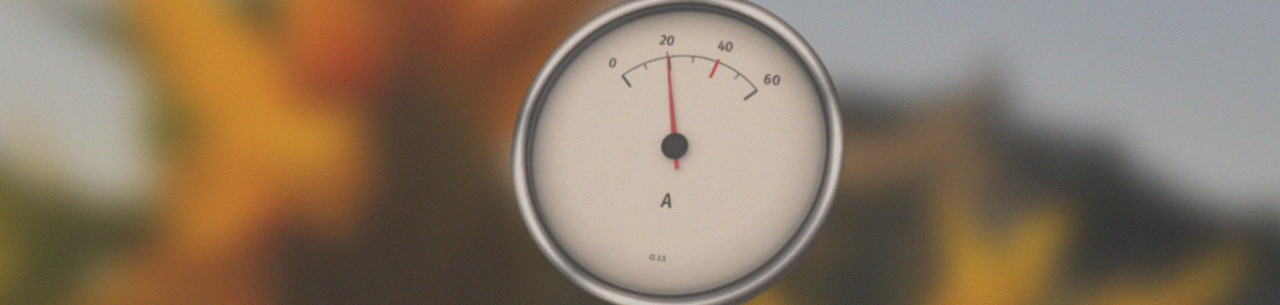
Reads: 20A
